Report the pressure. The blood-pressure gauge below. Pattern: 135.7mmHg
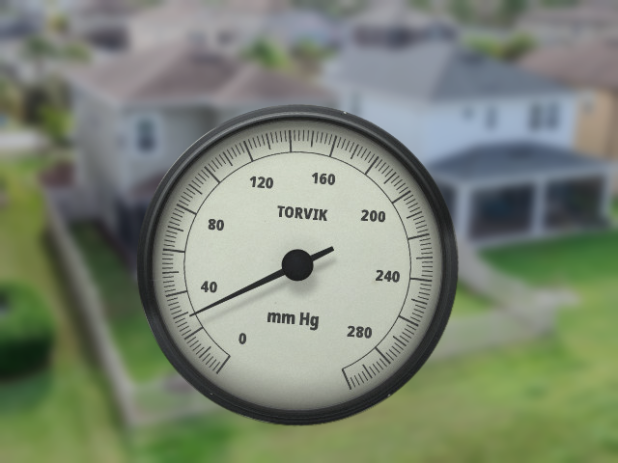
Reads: 28mmHg
